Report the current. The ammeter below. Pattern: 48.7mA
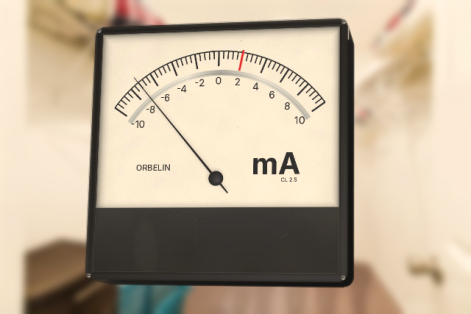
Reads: -7.2mA
